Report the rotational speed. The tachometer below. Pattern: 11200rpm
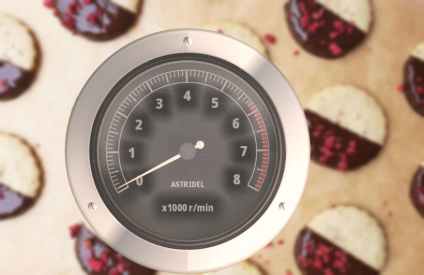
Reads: 100rpm
